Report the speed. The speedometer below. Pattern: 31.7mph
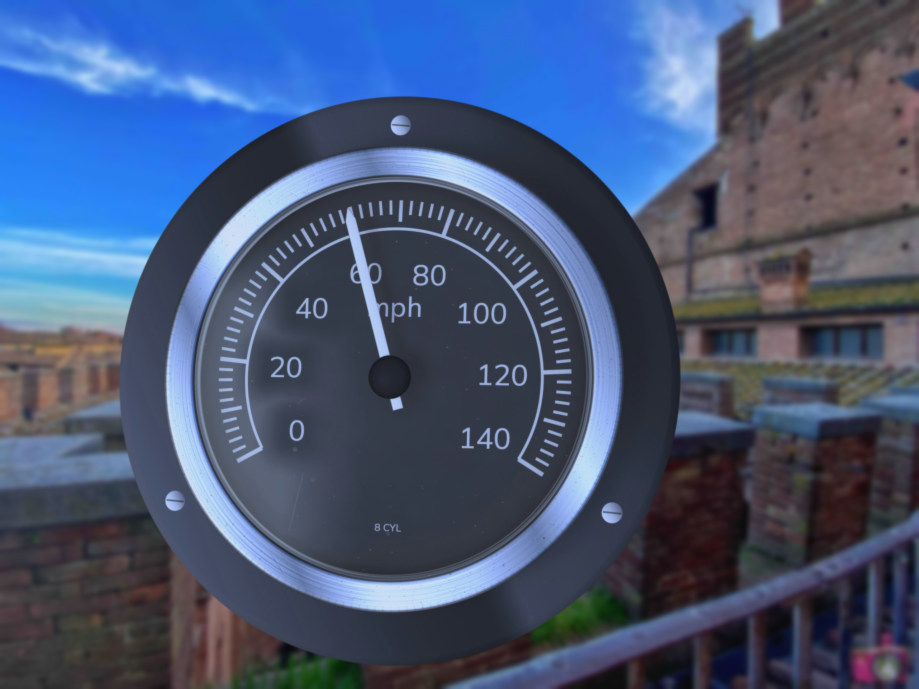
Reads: 60mph
